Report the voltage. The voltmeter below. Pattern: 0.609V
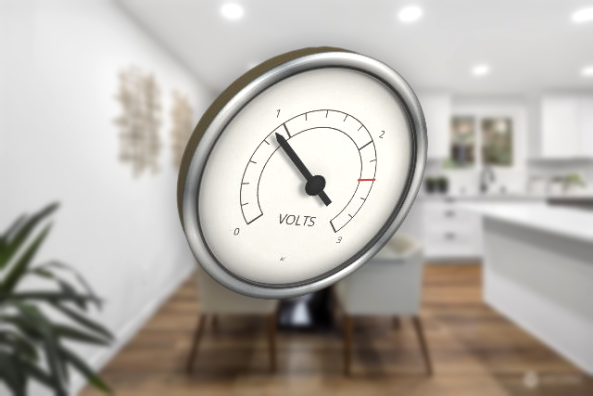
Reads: 0.9V
